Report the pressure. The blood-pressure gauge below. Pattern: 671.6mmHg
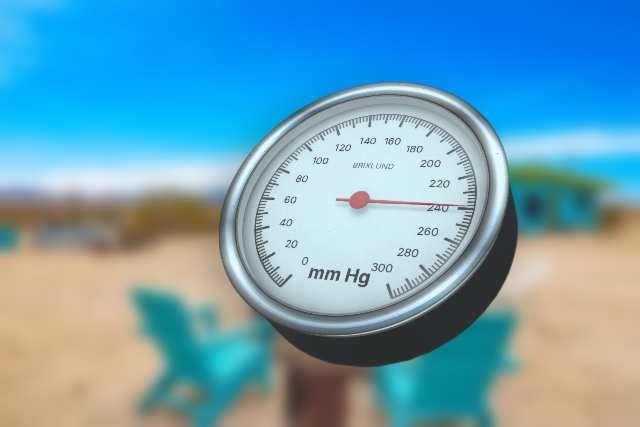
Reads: 240mmHg
